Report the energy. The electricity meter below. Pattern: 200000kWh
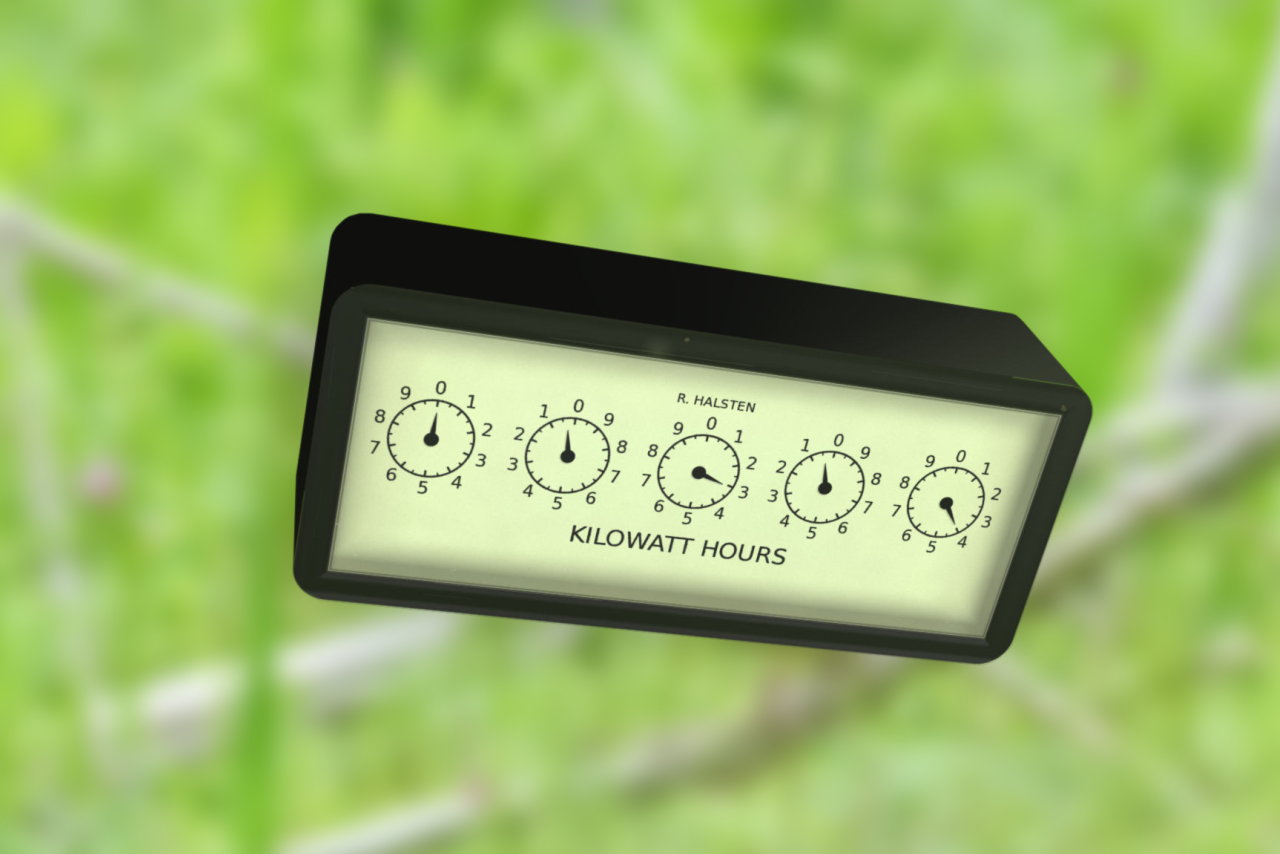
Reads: 304kWh
